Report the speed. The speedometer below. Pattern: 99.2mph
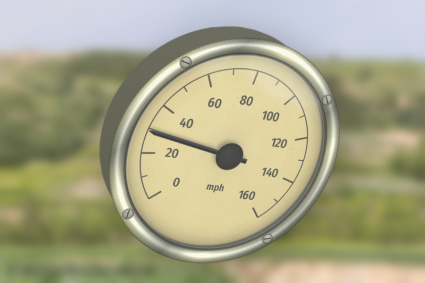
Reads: 30mph
